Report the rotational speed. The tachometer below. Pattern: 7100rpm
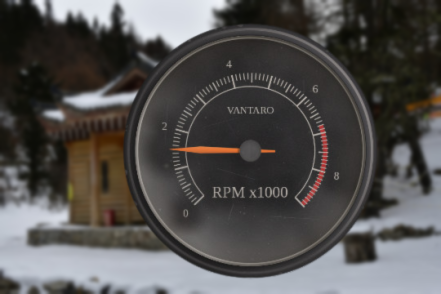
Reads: 1500rpm
